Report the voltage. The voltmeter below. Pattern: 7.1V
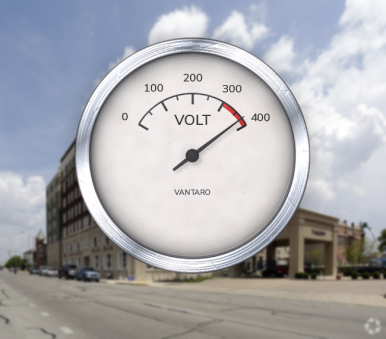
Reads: 375V
